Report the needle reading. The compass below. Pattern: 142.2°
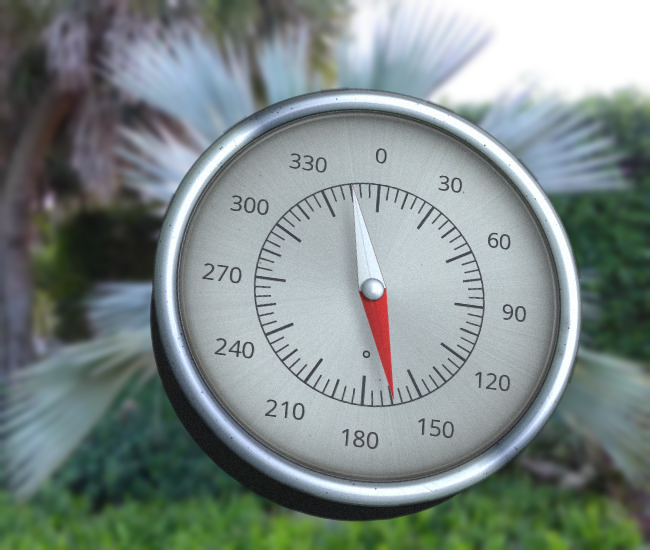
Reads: 165°
